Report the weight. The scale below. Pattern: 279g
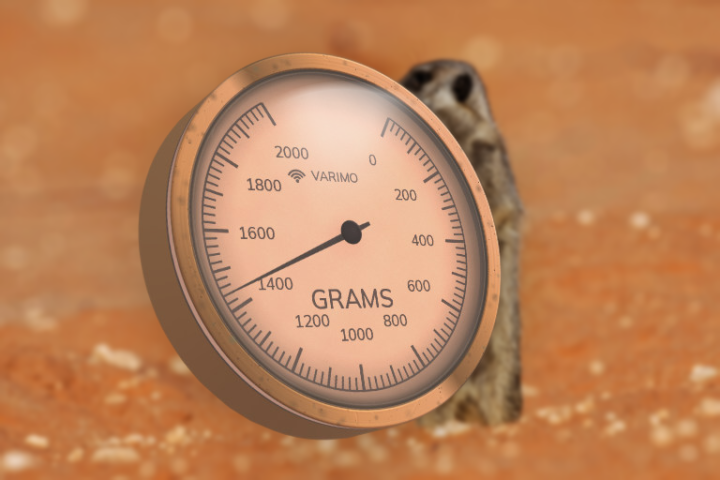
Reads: 1440g
